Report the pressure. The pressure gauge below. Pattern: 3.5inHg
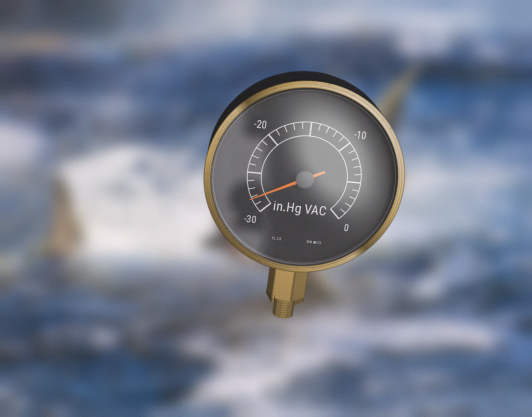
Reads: -28inHg
